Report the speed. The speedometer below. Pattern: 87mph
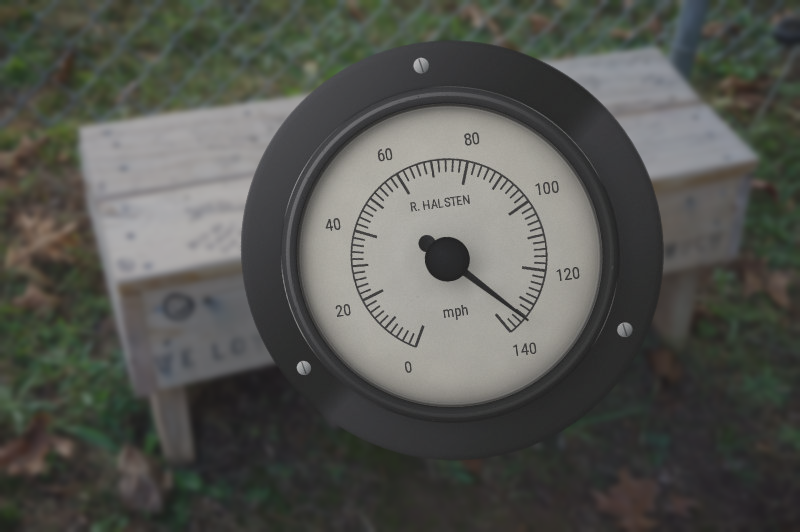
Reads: 134mph
